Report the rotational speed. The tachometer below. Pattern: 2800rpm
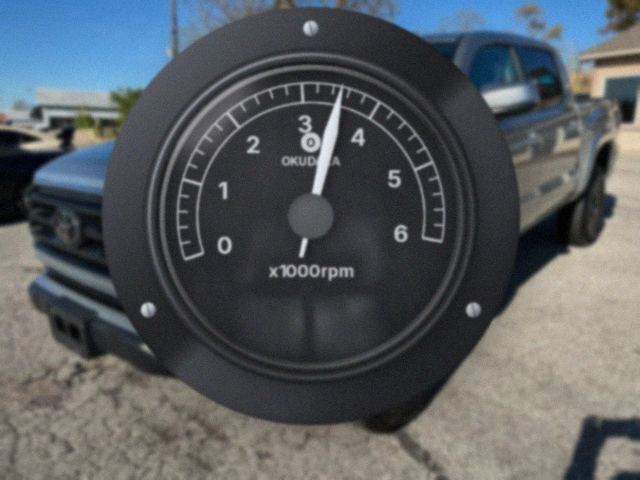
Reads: 3500rpm
